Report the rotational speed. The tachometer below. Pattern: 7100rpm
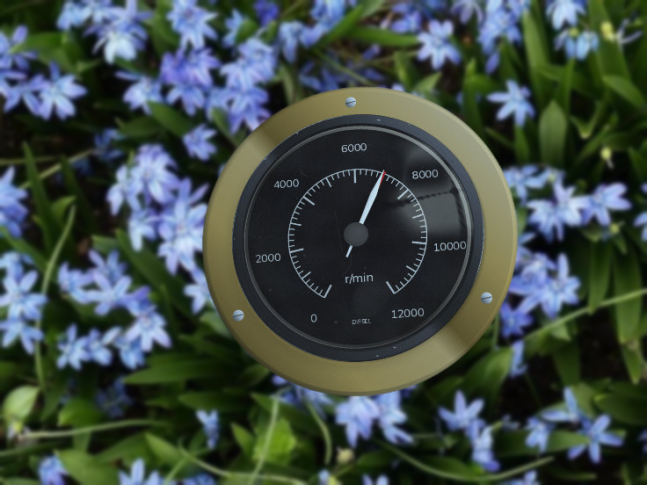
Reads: 7000rpm
